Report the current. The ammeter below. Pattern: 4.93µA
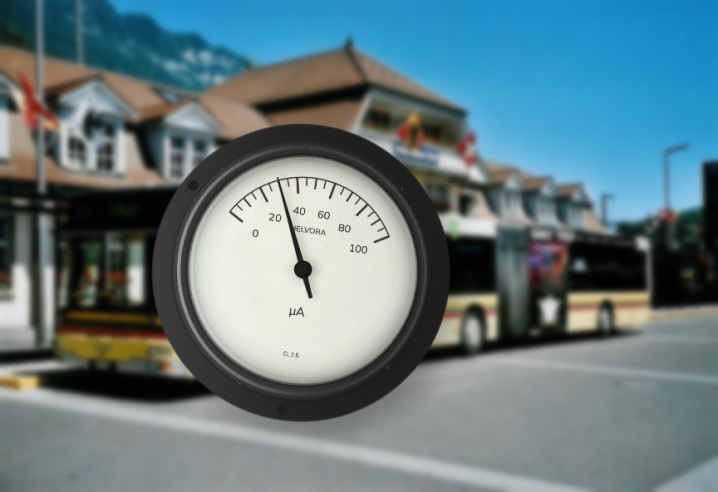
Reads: 30µA
